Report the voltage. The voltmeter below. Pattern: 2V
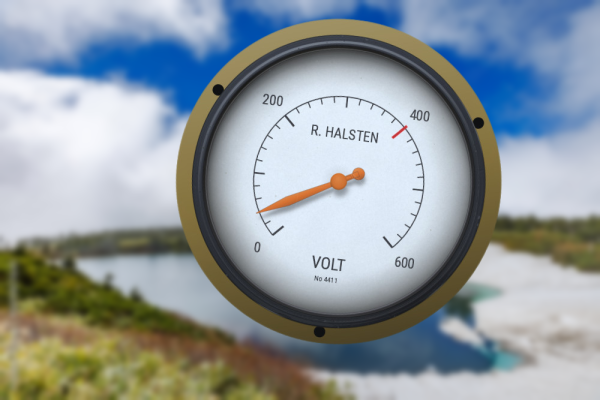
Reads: 40V
